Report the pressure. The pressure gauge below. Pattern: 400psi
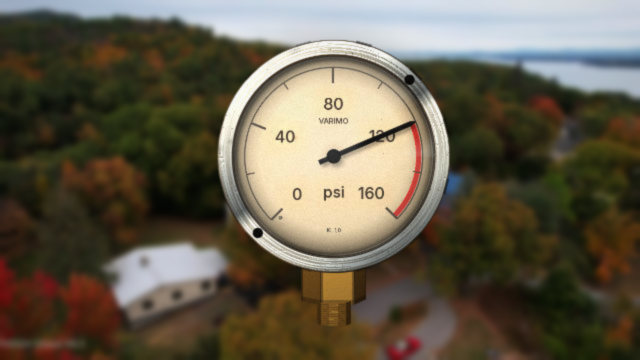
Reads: 120psi
